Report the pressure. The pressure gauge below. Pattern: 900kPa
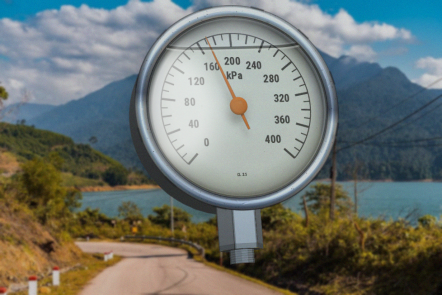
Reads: 170kPa
